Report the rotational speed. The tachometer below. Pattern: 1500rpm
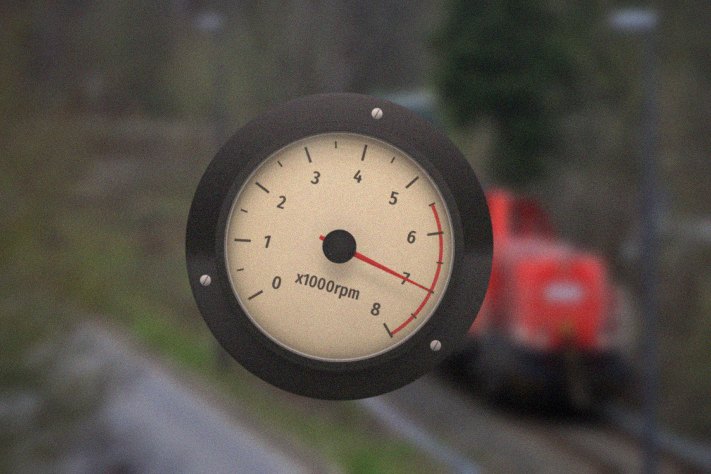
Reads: 7000rpm
